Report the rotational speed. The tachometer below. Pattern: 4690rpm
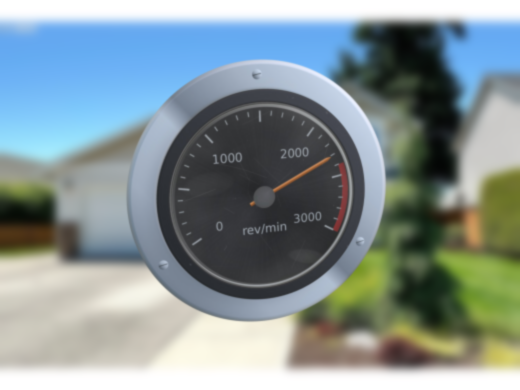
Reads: 2300rpm
